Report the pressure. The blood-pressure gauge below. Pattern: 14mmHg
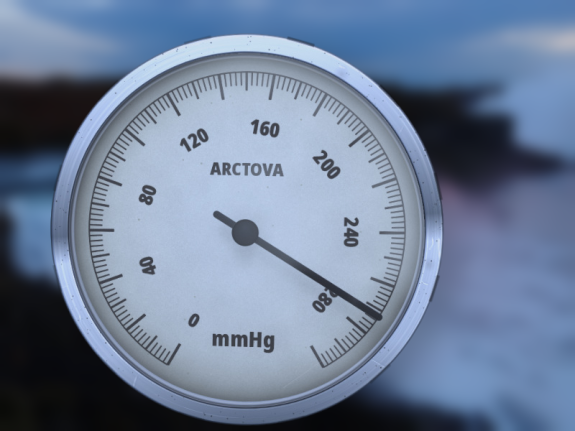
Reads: 272mmHg
